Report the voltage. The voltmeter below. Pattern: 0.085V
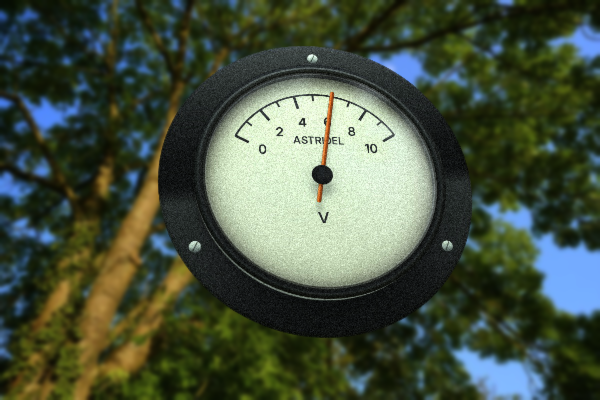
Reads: 6V
